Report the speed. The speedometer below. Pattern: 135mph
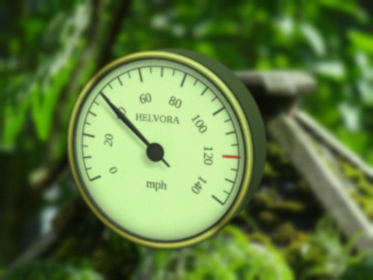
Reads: 40mph
